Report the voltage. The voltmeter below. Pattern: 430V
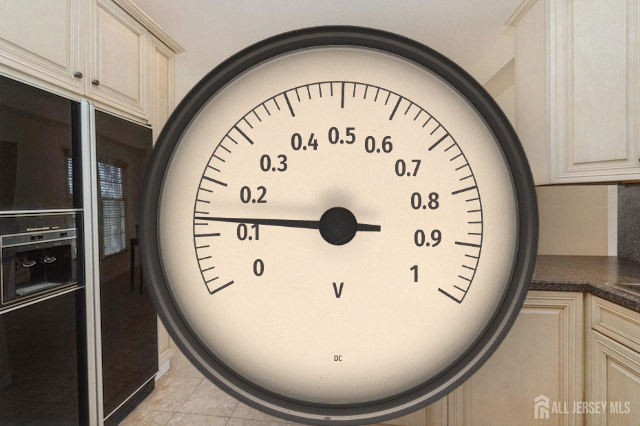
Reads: 0.13V
